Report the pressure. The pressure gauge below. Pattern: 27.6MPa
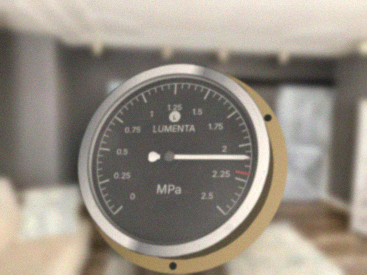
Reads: 2.1MPa
